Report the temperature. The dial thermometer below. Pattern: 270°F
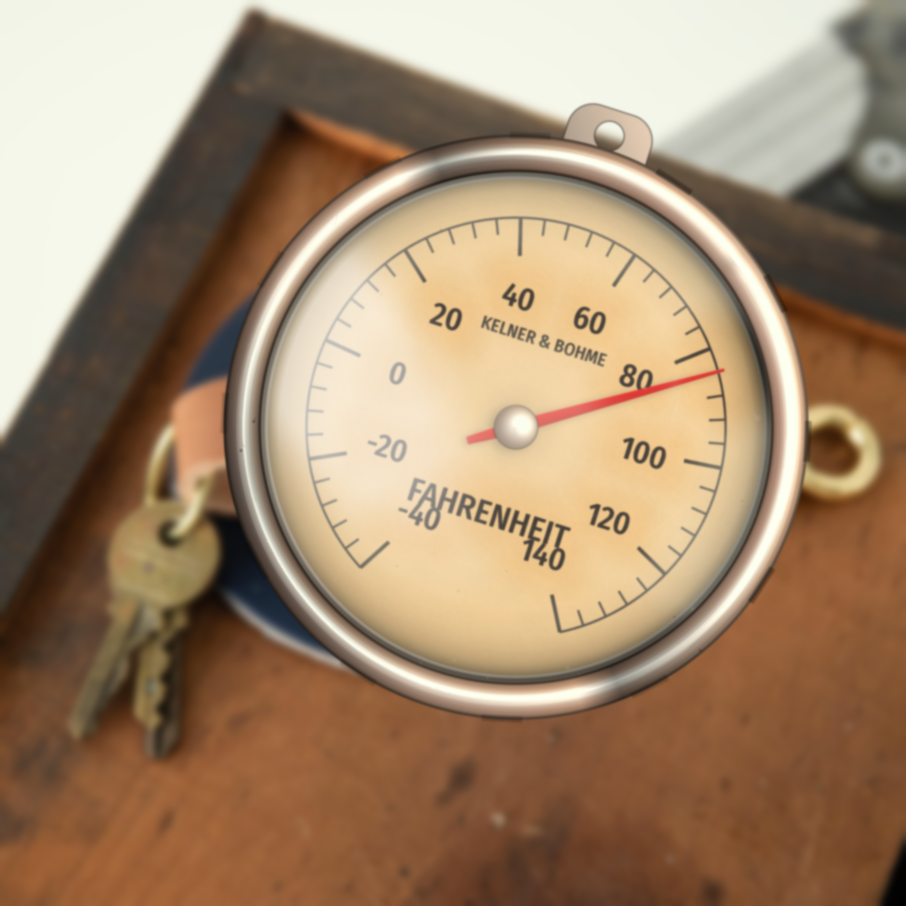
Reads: 84°F
